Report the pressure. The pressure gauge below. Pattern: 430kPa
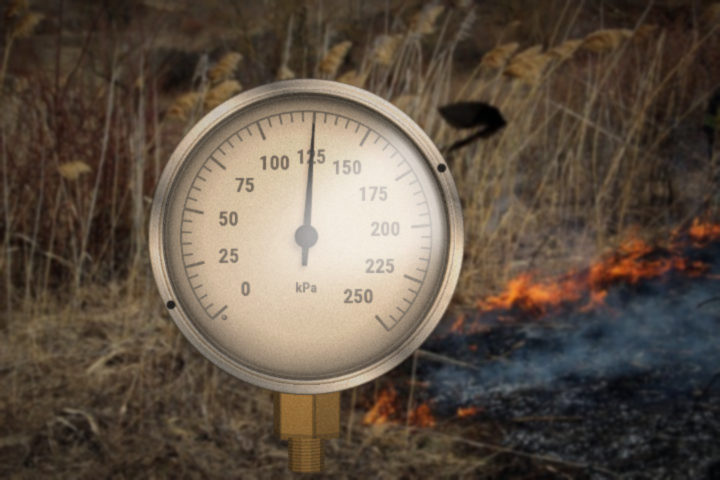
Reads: 125kPa
